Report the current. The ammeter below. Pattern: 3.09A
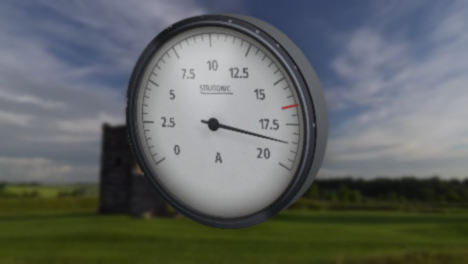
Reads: 18.5A
